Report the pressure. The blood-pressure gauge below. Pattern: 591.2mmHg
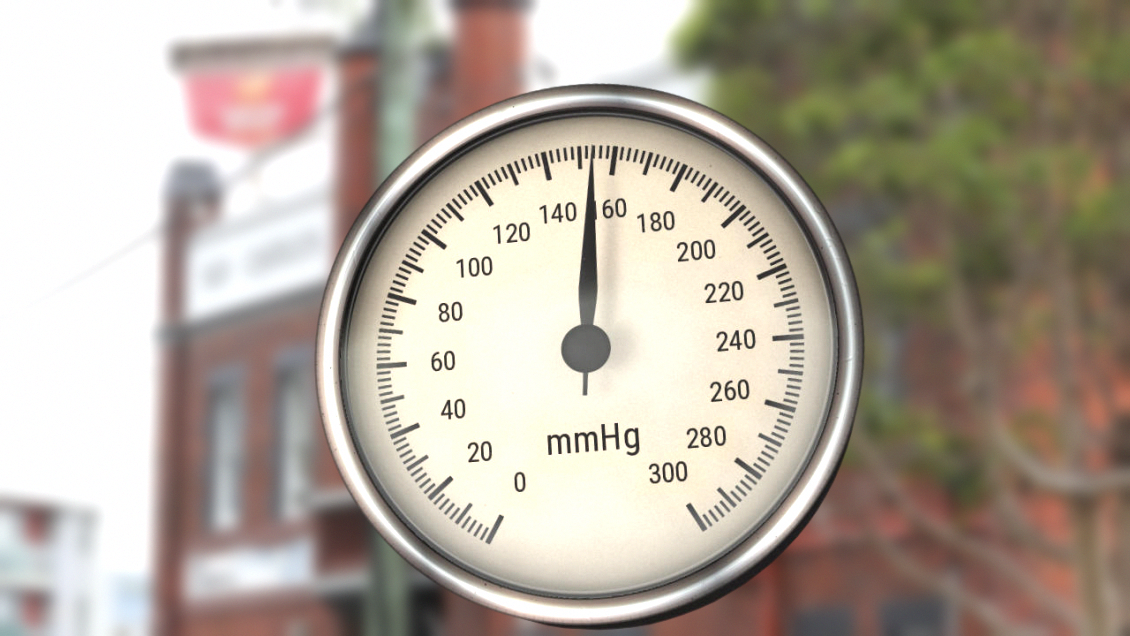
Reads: 154mmHg
